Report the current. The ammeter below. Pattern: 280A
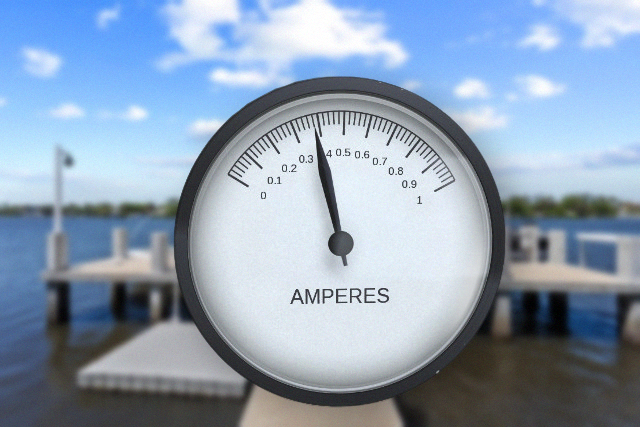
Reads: 0.38A
